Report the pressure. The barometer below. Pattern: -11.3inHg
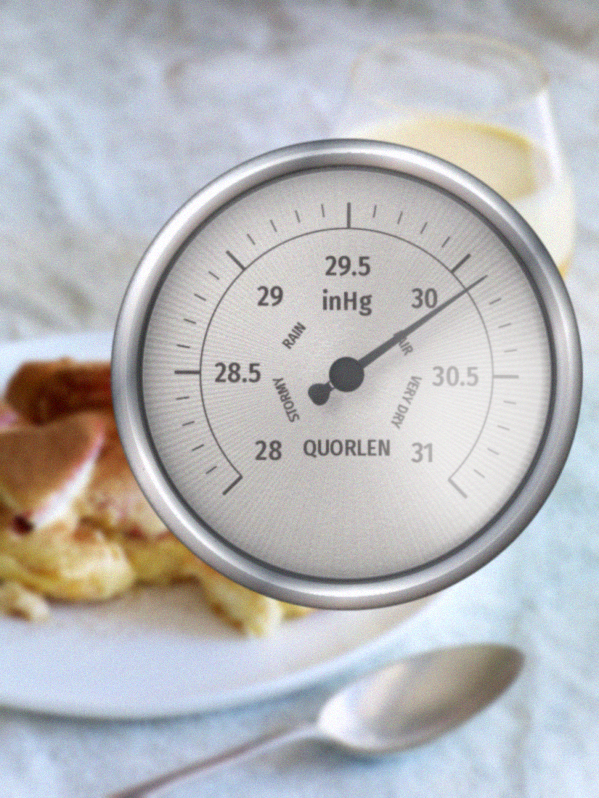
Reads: 30.1inHg
